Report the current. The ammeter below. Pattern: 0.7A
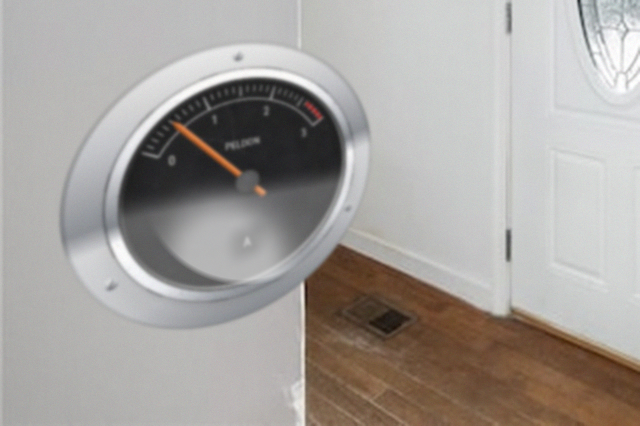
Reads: 0.5A
